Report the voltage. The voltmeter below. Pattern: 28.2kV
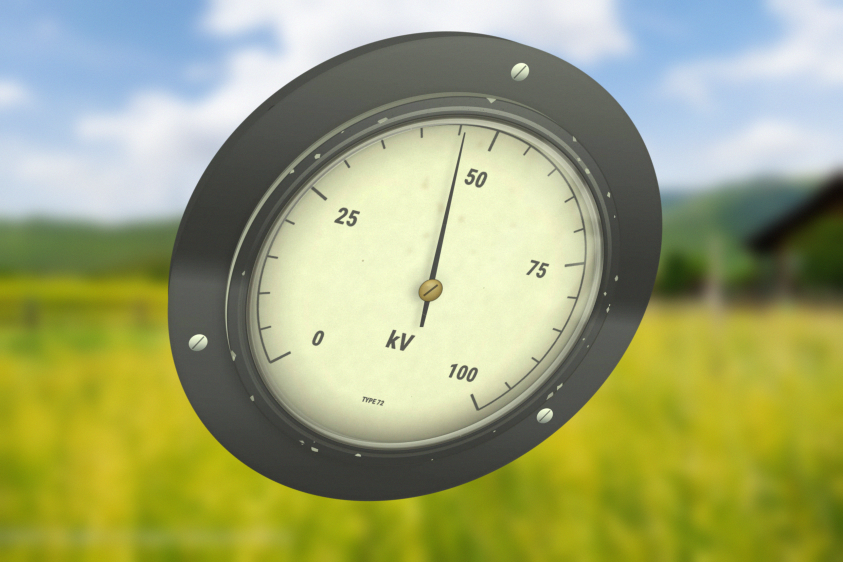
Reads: 45kV
